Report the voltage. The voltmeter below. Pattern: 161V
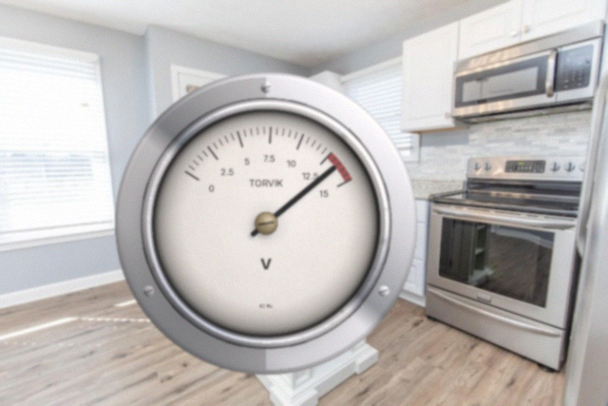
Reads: 13.5V
